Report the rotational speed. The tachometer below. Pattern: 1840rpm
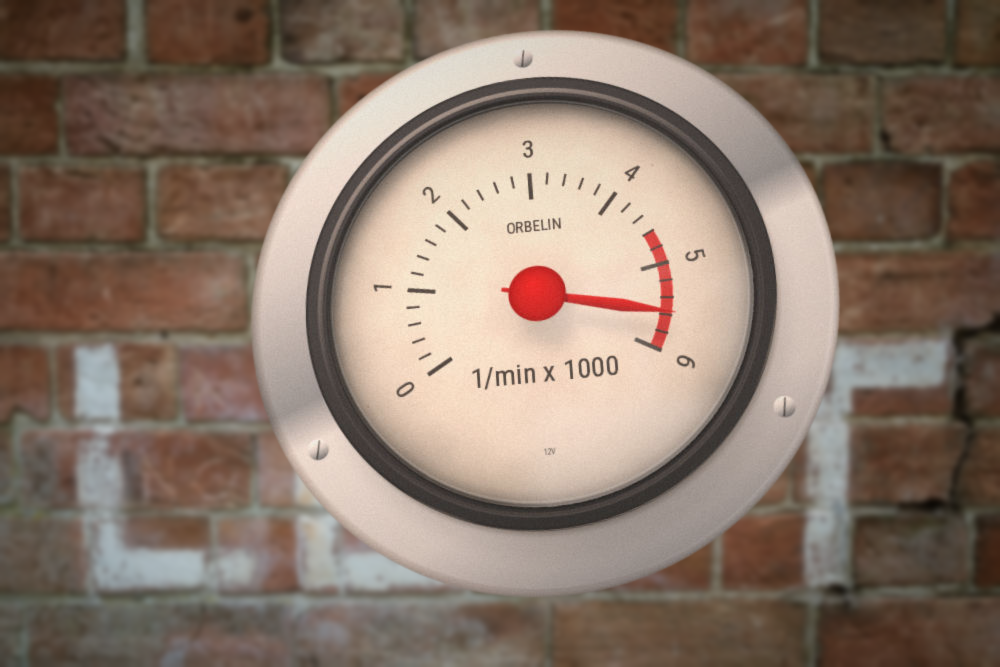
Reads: 5600rpm
